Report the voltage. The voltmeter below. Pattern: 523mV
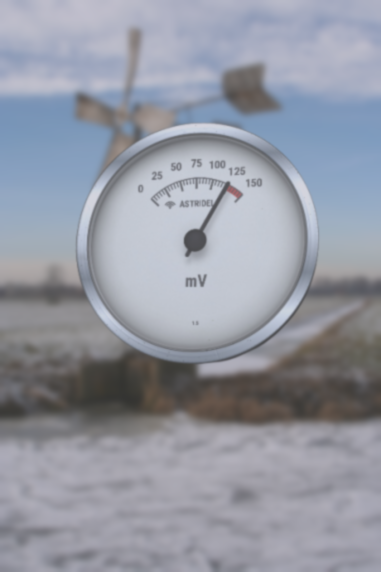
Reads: 125mV
